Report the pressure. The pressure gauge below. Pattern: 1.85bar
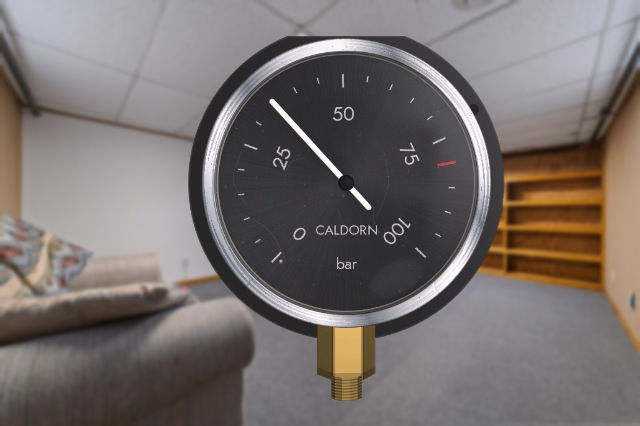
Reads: 35bar
